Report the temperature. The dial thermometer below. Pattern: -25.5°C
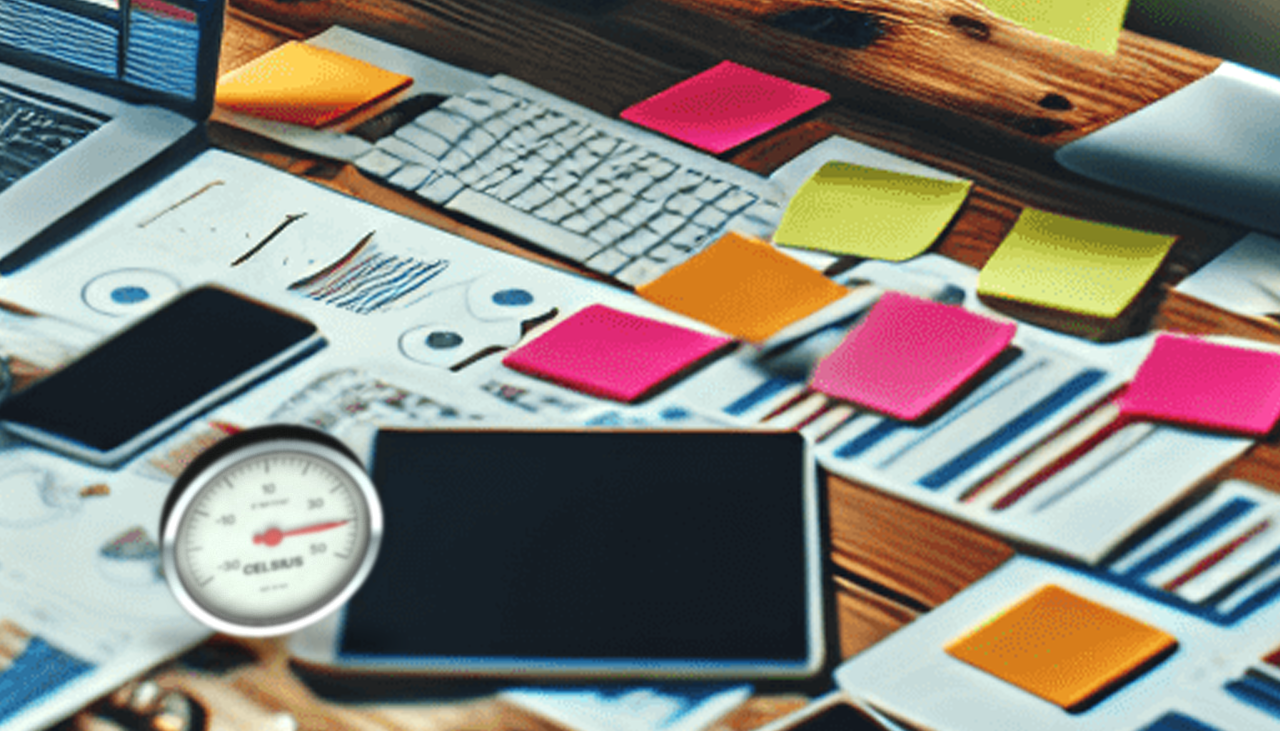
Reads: 40°C
